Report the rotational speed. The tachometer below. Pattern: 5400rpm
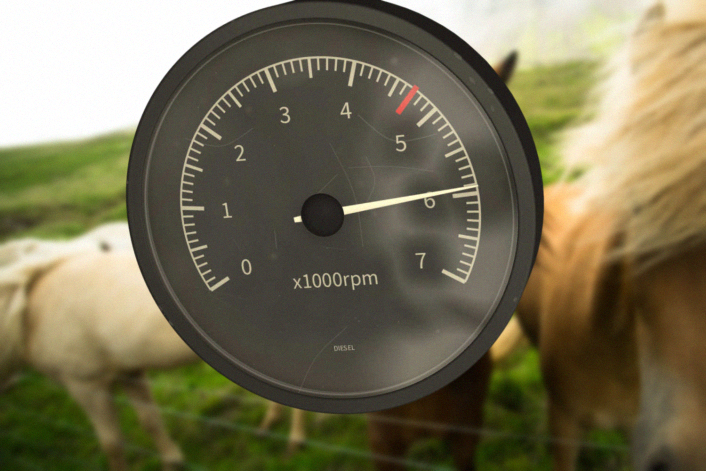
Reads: 5900rpm
